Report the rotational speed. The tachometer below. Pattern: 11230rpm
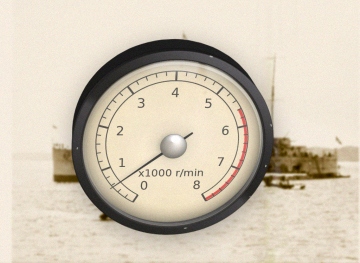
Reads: 600rpm
